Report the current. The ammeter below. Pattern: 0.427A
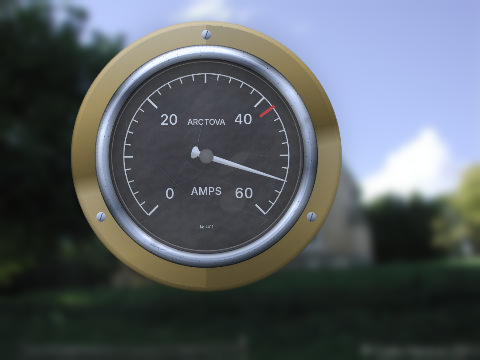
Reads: 54A
